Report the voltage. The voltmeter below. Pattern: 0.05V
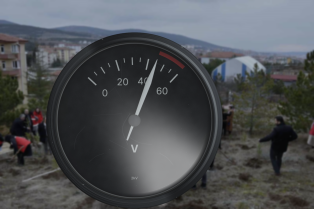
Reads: 45V
